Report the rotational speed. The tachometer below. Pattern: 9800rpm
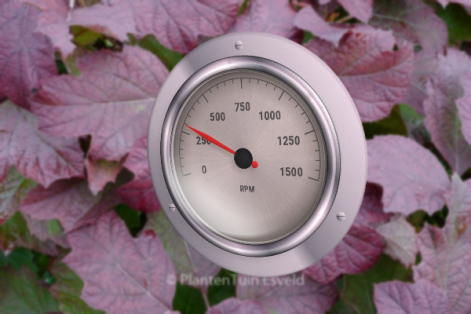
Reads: 300rpm
